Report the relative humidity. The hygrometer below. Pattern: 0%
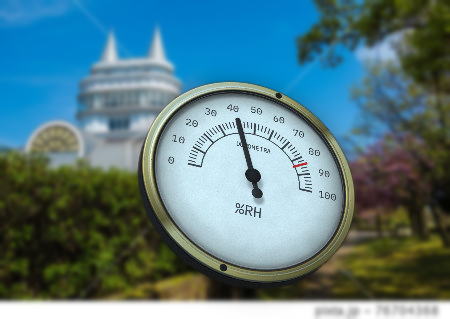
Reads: 40%
